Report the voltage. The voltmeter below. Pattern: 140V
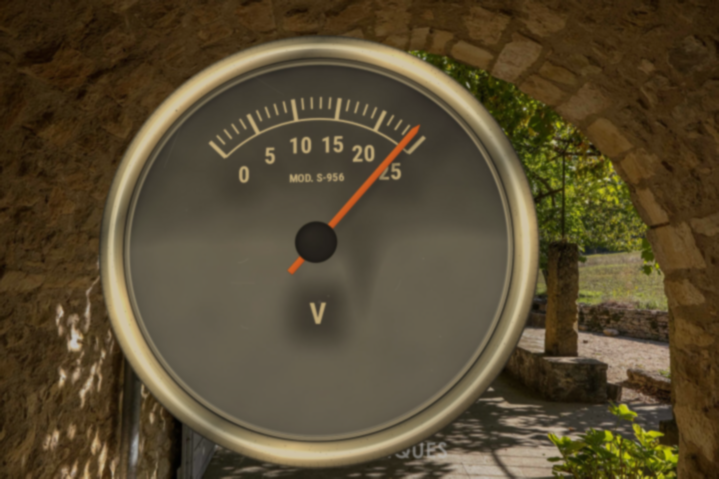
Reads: 24V
